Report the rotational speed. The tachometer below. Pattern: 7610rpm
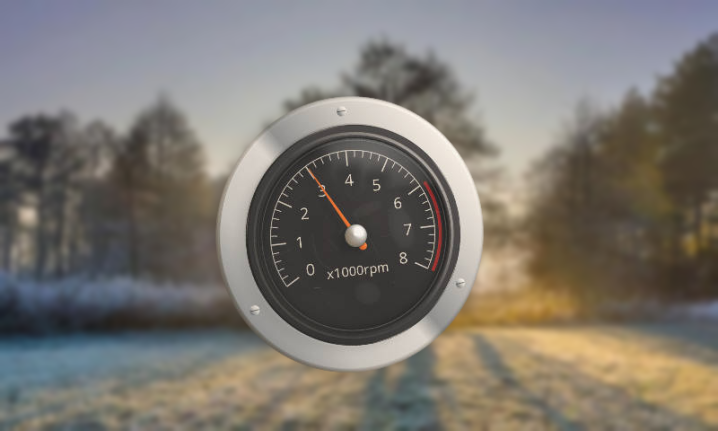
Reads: 3000rpm
